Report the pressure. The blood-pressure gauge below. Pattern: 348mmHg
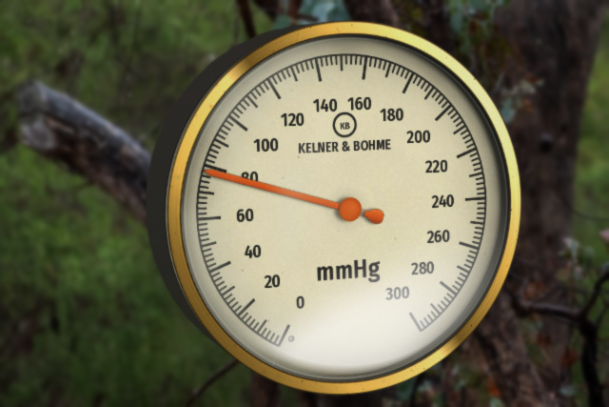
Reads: 78mmHg
